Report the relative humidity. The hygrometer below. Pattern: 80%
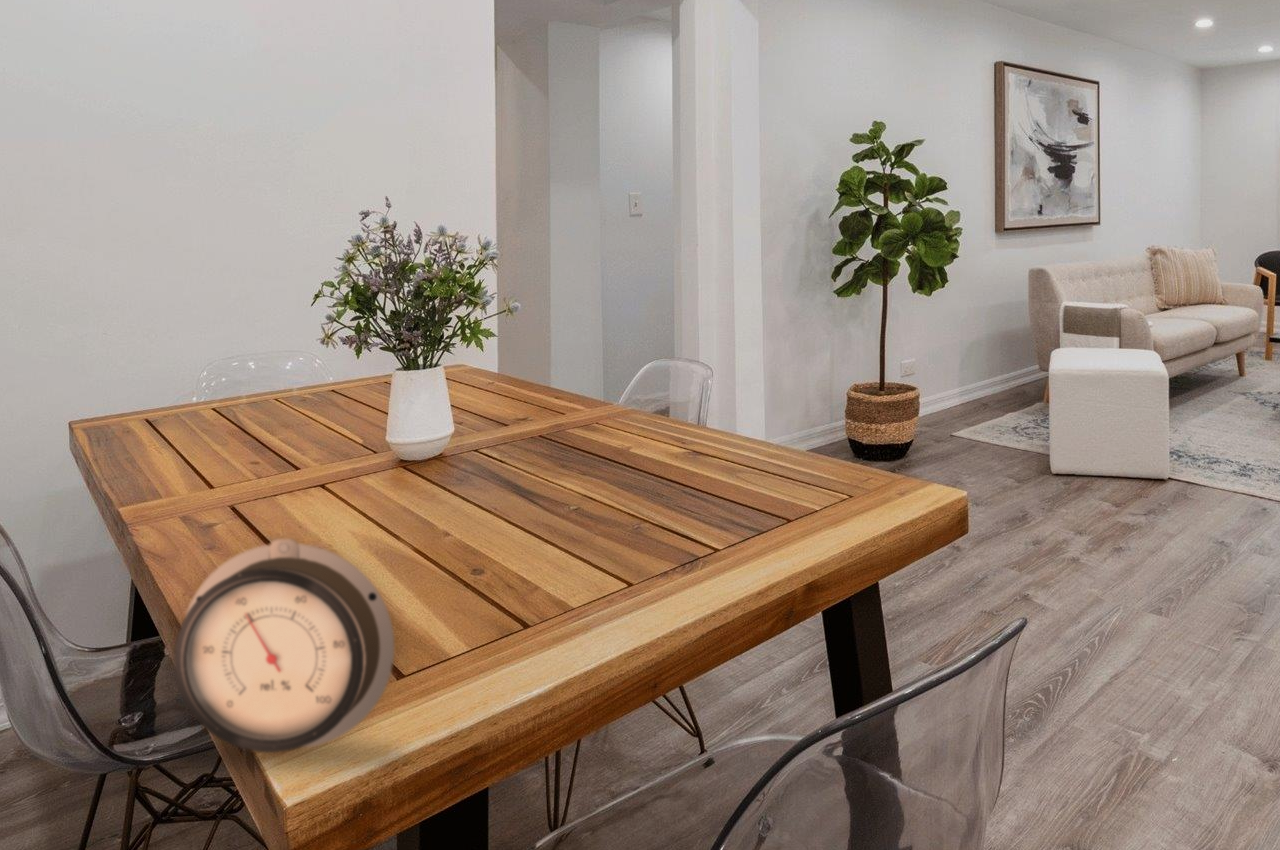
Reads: 40%
